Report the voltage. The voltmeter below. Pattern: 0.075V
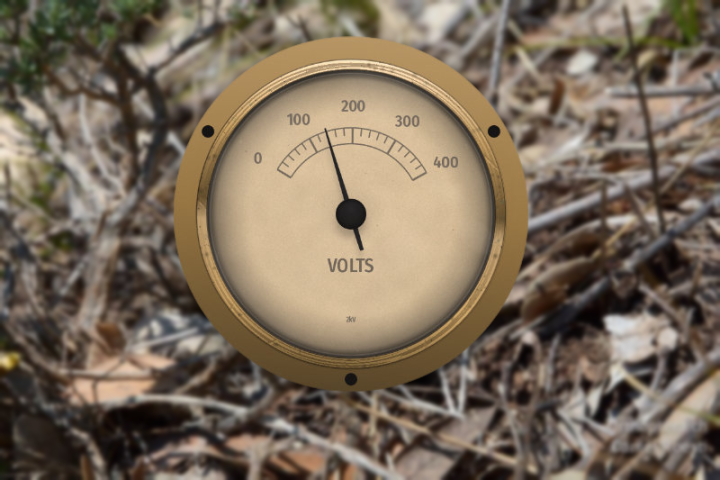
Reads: 140V
